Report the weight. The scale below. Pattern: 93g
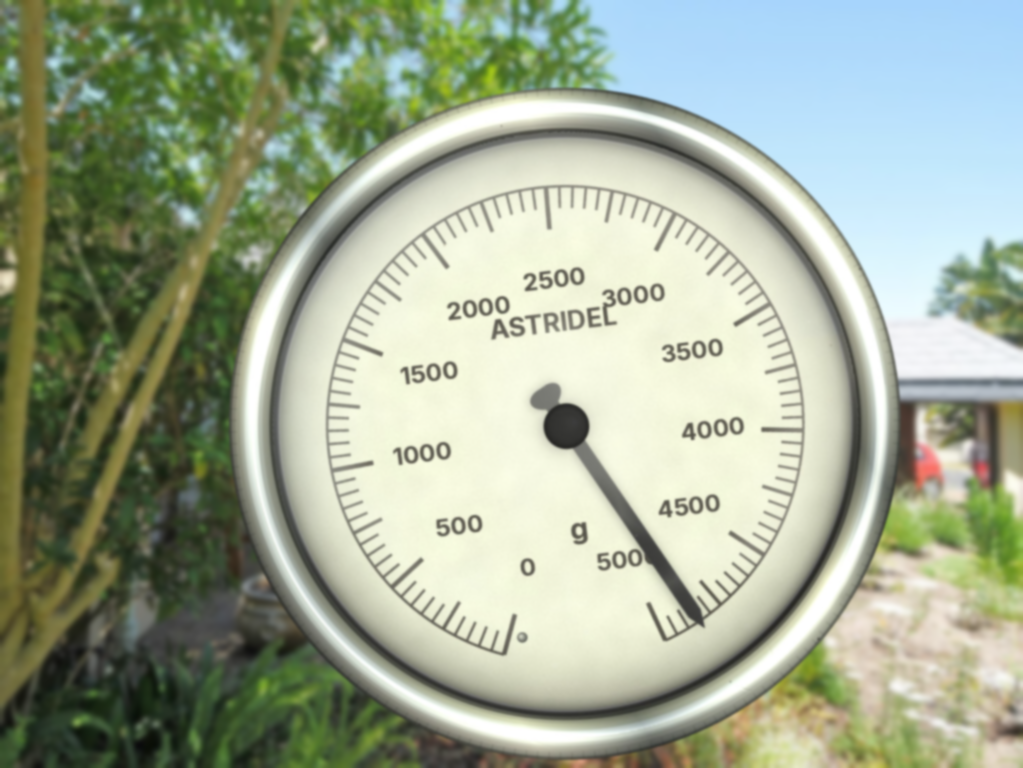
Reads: 4850g
